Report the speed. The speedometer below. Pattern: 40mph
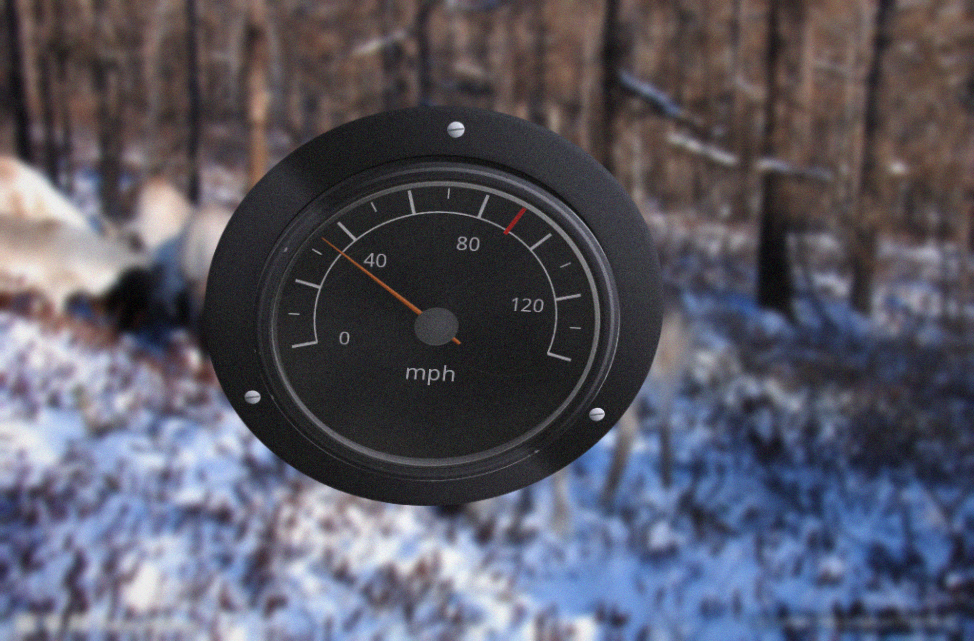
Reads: 35mph
